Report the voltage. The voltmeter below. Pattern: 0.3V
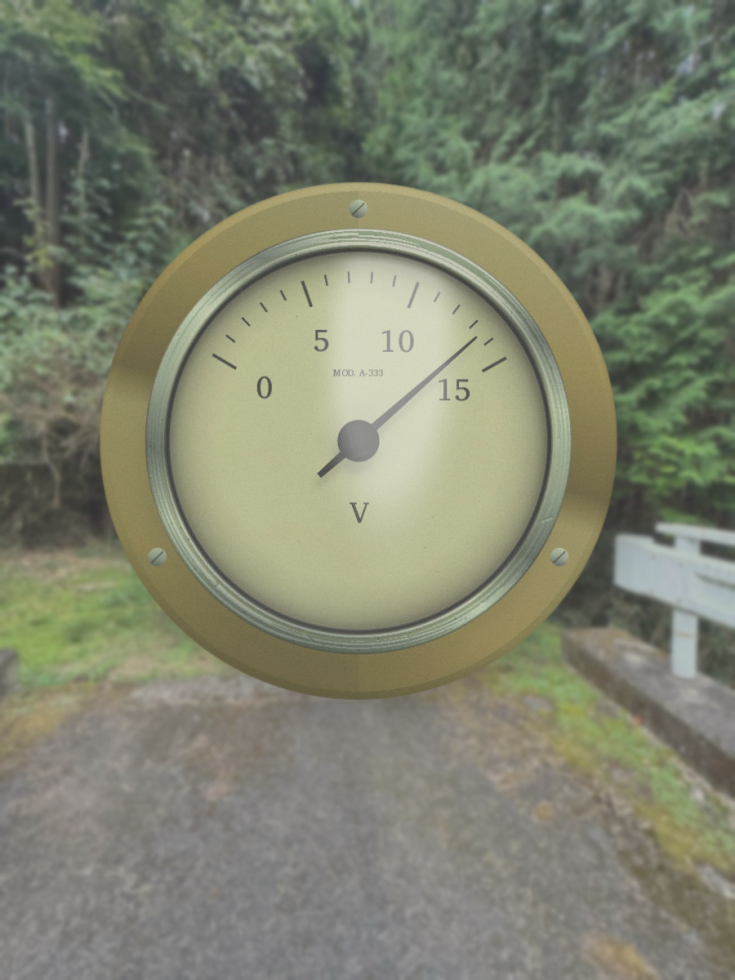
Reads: 13.5V
